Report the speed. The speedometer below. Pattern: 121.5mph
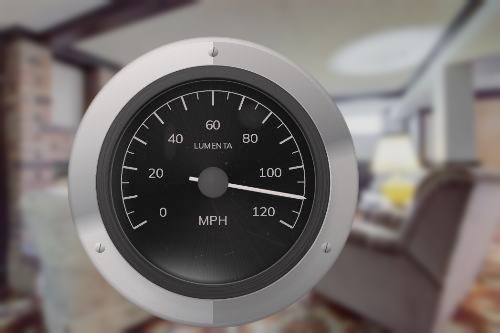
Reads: 110mph
